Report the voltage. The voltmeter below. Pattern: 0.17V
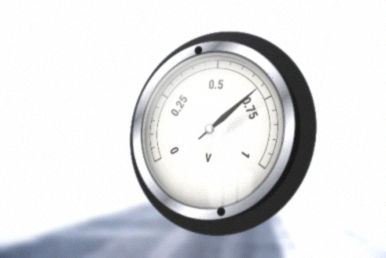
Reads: 0.7V
